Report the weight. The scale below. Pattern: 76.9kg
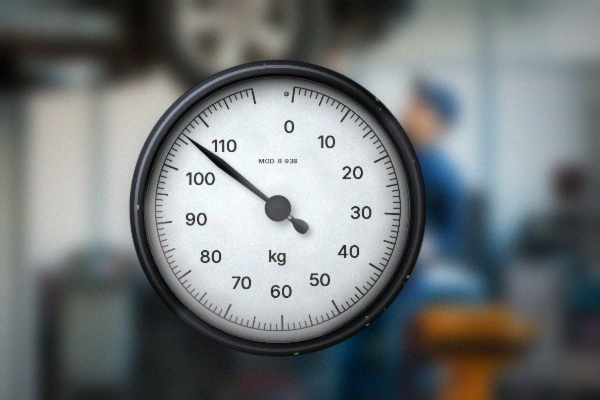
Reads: 106kg
